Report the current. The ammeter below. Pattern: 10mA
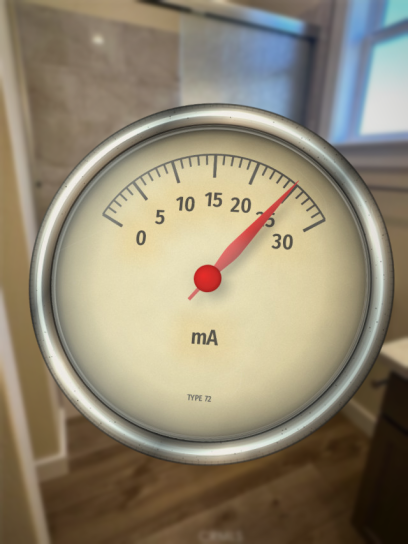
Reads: 25mA
